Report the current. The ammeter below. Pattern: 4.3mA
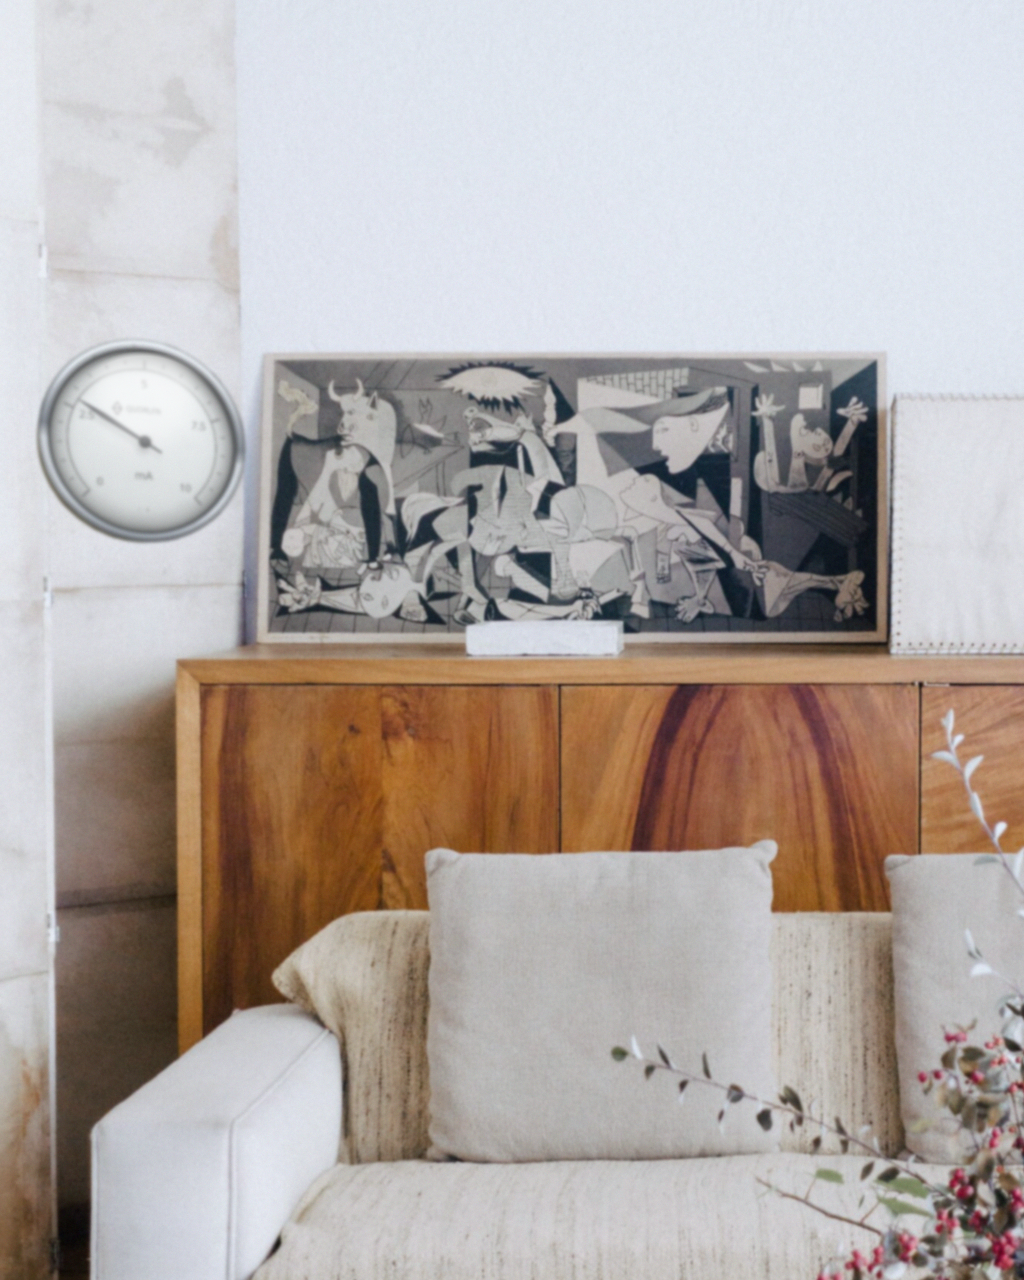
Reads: 2.75mA
